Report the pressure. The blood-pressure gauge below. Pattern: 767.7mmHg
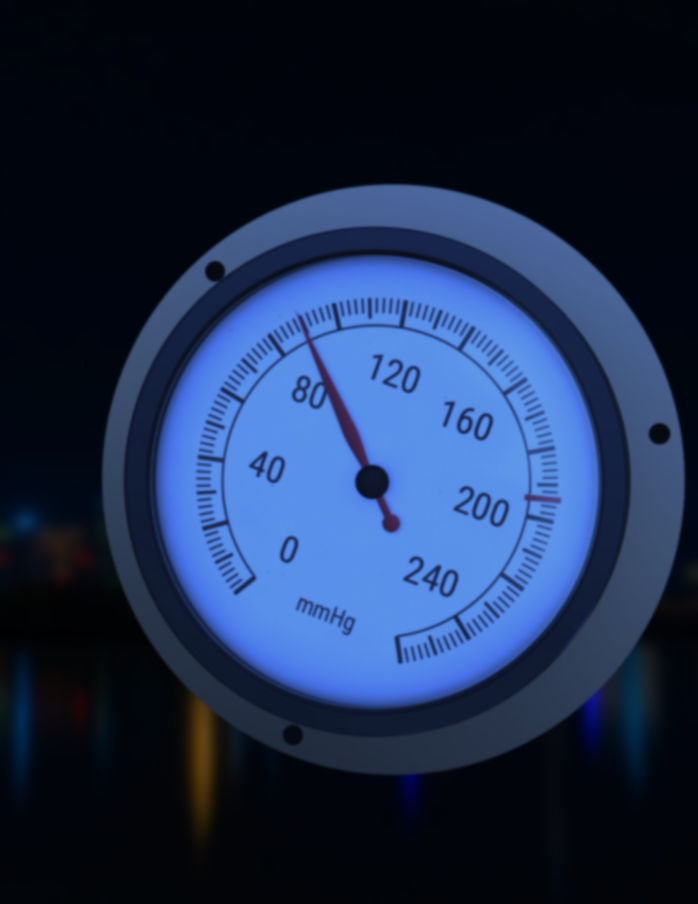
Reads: 90mmHg
